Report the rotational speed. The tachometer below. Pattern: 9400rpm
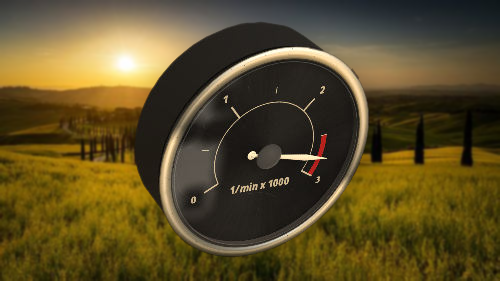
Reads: 2750rpm
